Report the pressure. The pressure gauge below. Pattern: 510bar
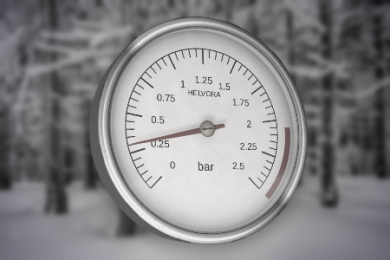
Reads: 0.3bar
